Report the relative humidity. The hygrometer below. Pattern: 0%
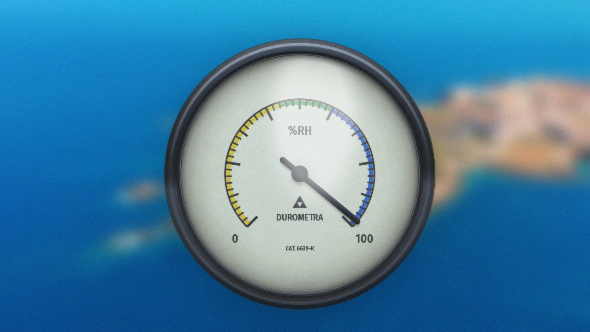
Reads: 98%
